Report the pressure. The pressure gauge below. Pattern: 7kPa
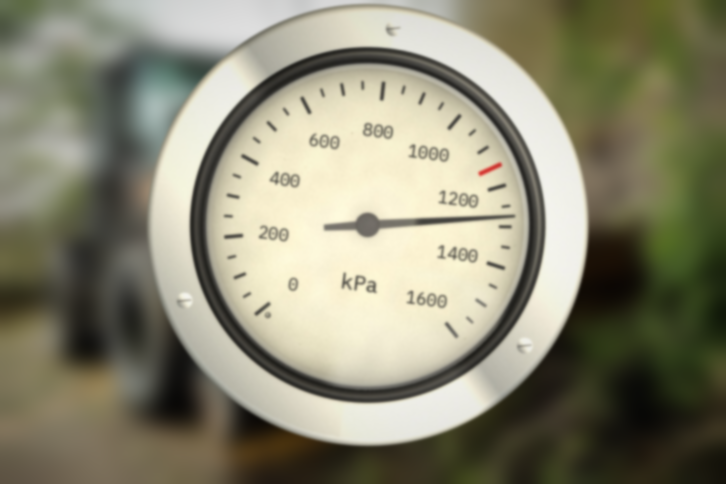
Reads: 1275kPa
